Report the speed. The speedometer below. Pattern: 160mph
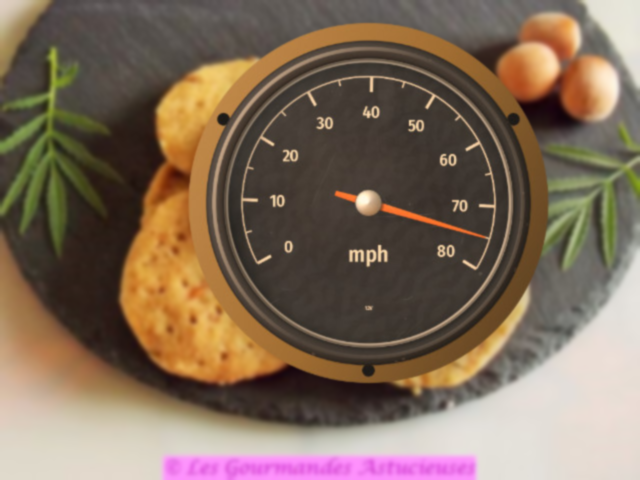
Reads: 75mph
